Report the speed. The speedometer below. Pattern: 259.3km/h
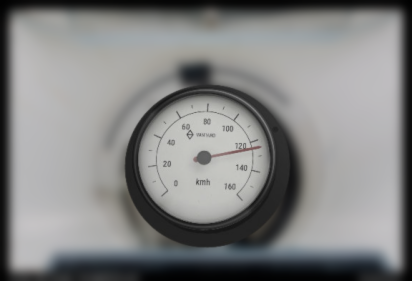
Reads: 125km/h
